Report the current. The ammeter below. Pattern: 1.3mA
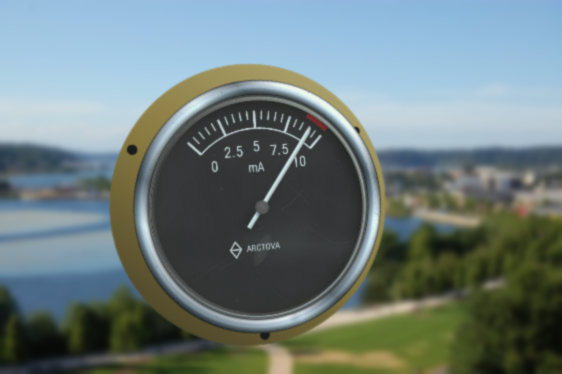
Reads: 9mA
